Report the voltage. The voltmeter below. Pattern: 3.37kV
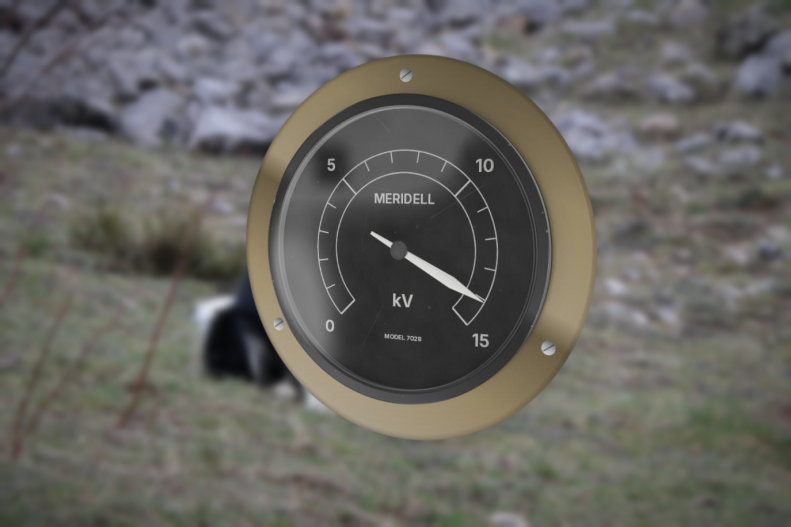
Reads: 14kV
